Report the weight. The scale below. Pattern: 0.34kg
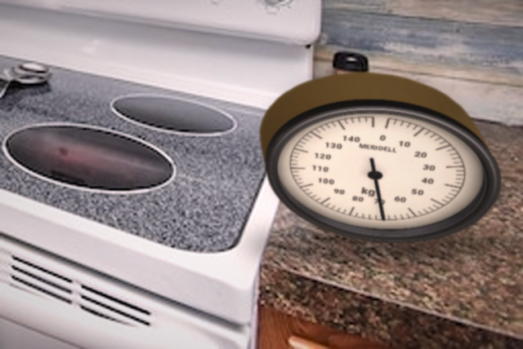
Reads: 70kg
